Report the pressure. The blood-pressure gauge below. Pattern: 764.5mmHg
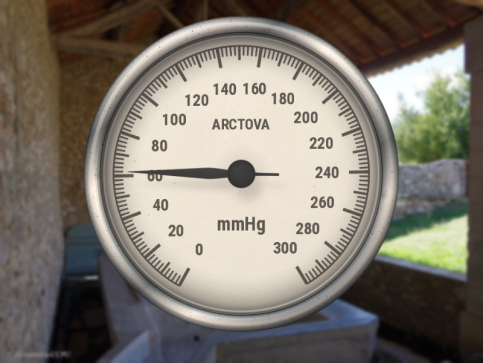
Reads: 62mmHg
